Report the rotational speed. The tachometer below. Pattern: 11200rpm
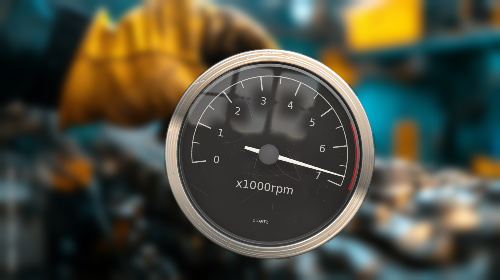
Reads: 6750rpm
